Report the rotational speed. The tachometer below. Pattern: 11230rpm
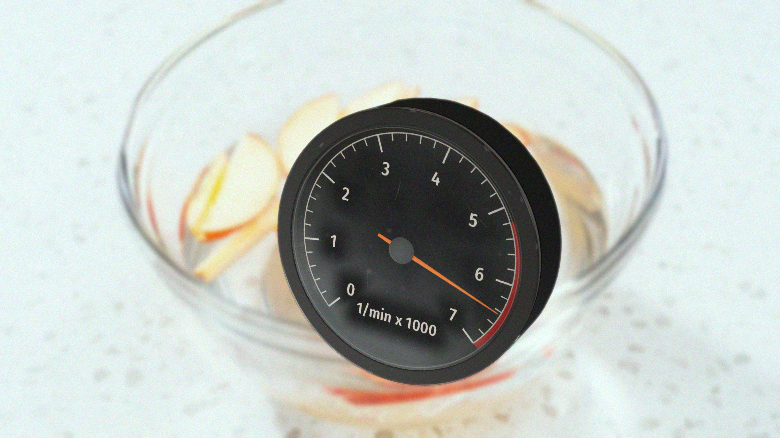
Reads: 6400rpm
